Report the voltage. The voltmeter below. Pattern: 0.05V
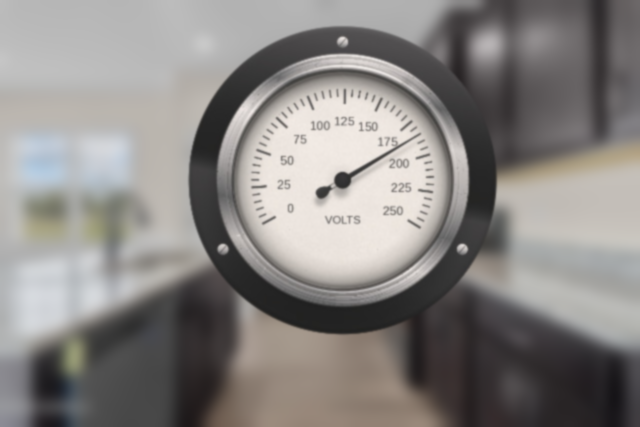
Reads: 185V
